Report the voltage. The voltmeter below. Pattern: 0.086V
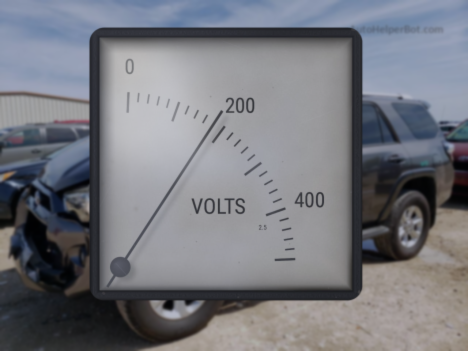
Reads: 180V
